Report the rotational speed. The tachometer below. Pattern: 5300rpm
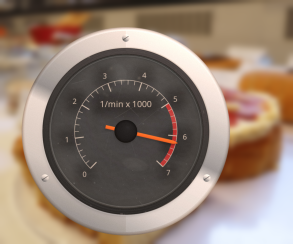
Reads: 6200rpm
